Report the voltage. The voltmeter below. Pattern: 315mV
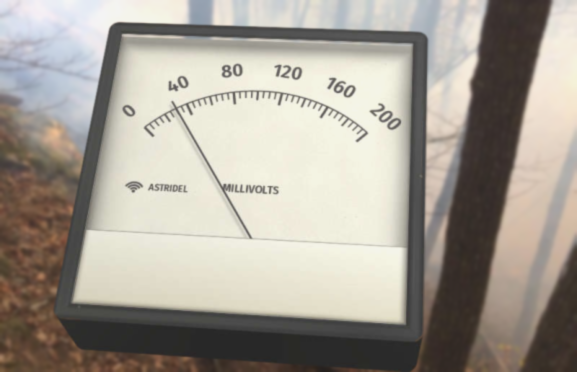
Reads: 30mV
